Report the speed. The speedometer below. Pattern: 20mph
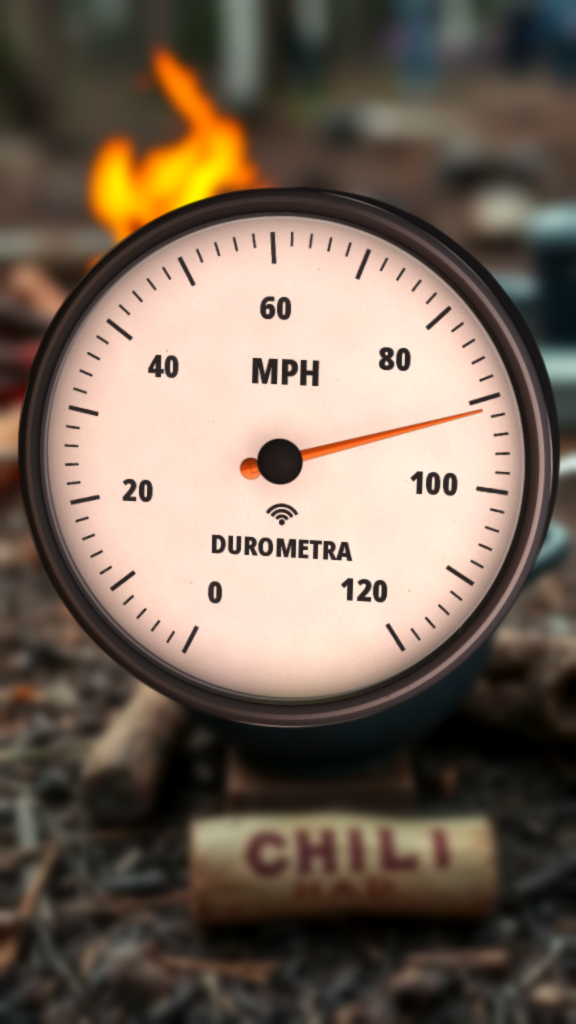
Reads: 91mph
